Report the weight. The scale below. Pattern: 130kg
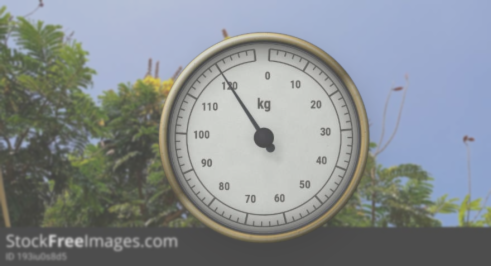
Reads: 120kg
